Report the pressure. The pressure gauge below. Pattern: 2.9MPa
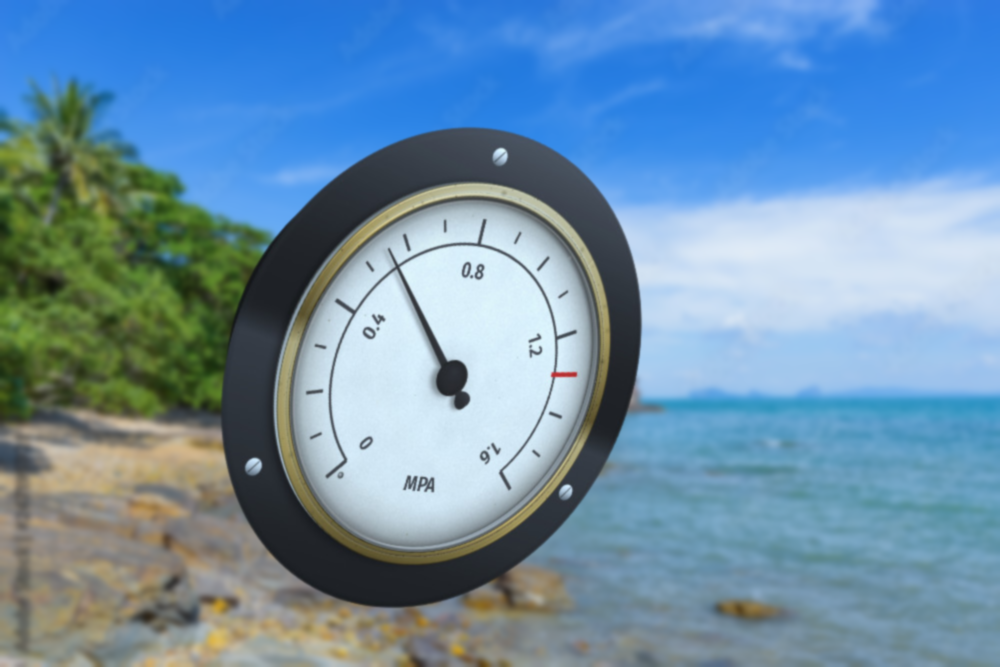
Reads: 0.55MPa
